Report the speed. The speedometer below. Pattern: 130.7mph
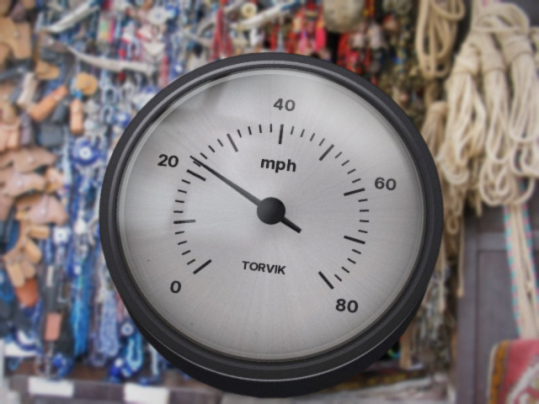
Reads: 22mph
